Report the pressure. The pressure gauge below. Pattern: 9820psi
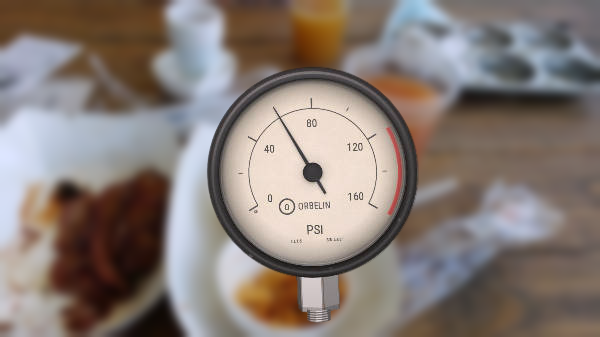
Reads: 60psi
